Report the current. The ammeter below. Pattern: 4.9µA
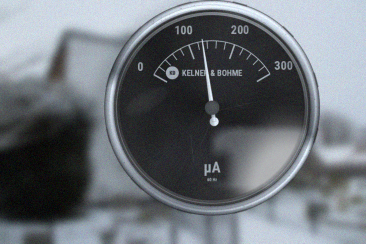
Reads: 130µA
